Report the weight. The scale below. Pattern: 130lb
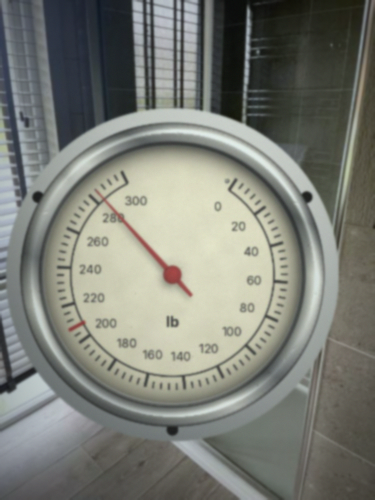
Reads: 284lb
